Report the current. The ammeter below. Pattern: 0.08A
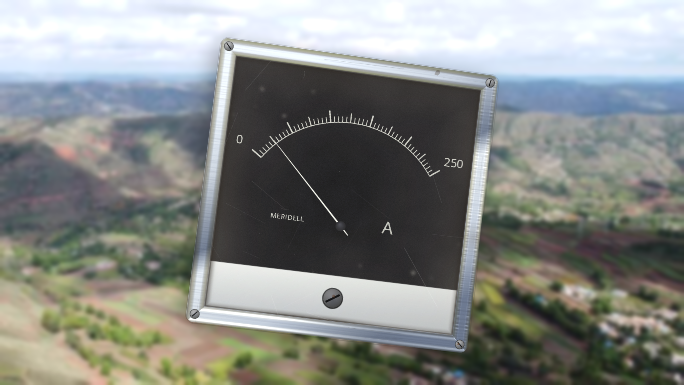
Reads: 25A
